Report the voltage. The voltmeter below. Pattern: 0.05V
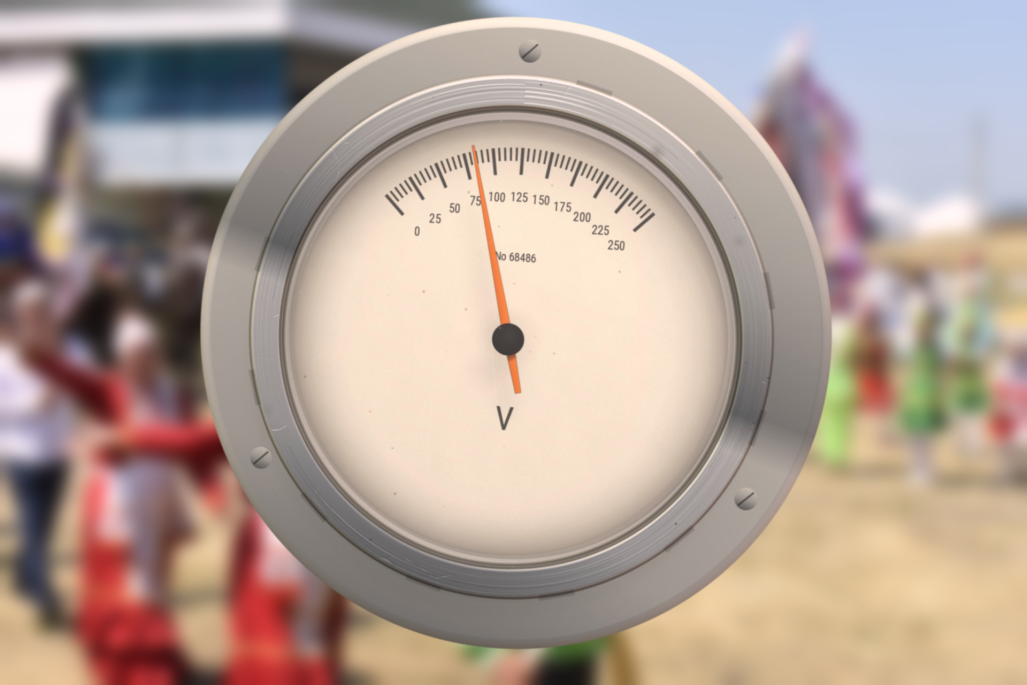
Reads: 85V
